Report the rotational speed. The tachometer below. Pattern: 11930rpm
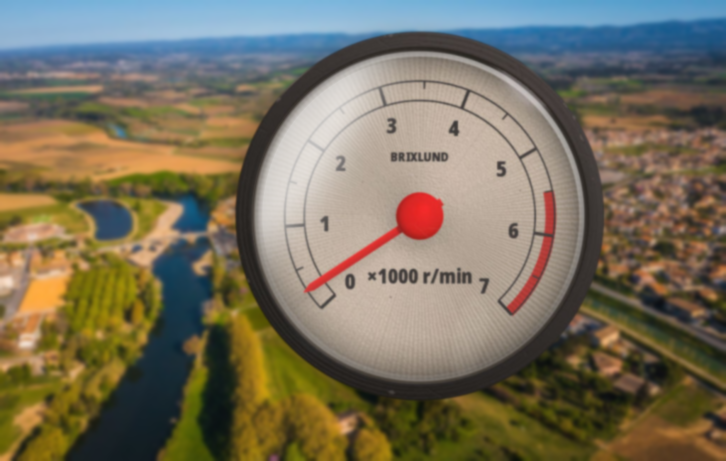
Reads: 250rpm
